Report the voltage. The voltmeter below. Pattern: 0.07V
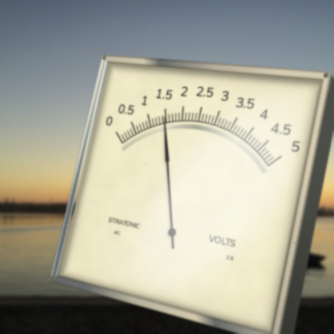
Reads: 1.5V
